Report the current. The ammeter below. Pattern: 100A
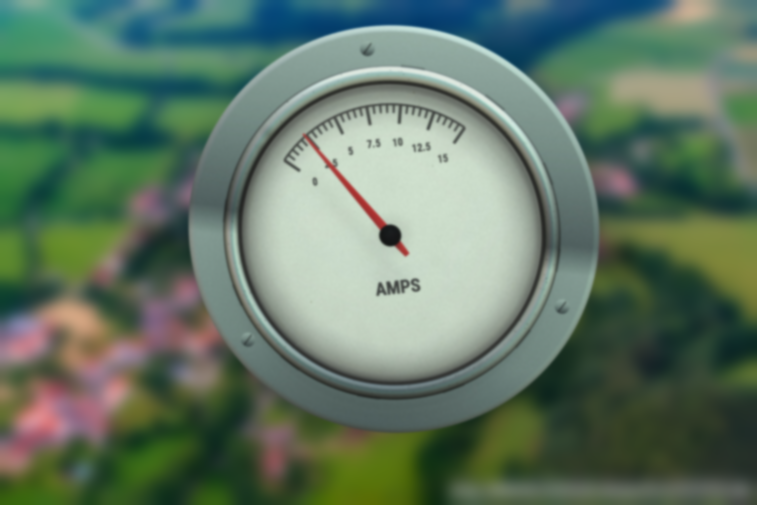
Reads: 2.5A
